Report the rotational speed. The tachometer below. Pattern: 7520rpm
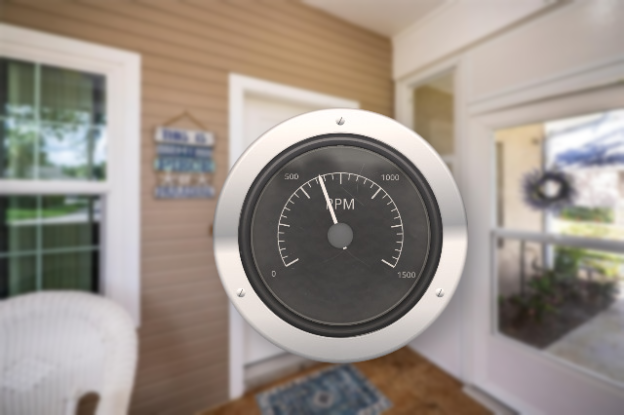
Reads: 625rpm
